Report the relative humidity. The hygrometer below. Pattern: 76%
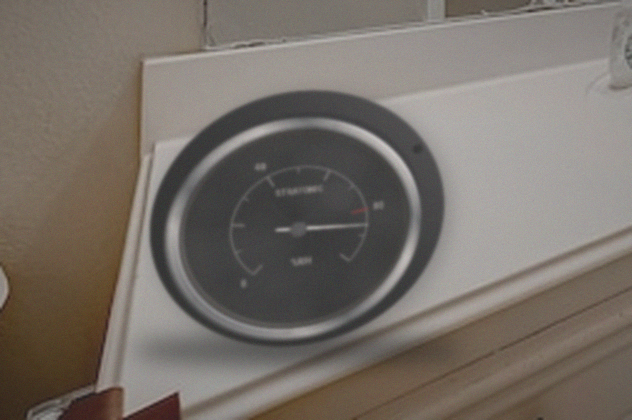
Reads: 85%
